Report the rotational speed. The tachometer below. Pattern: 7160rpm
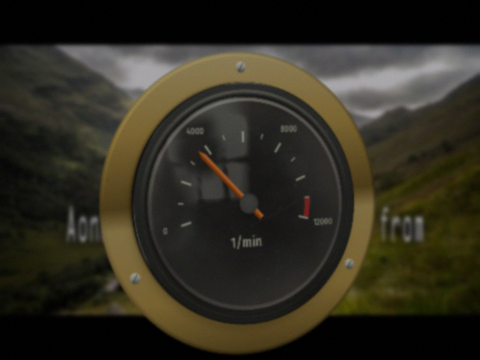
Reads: 3500rpm
